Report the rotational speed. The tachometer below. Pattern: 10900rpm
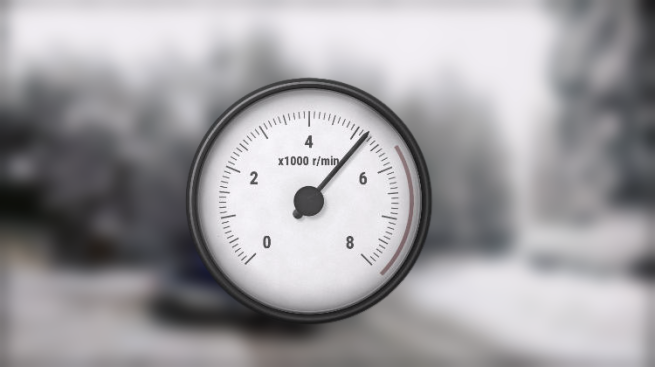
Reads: 5200rpm
